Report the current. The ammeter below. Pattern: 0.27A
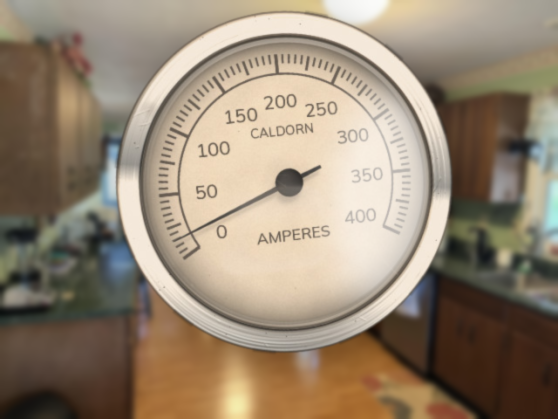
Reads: 15A
